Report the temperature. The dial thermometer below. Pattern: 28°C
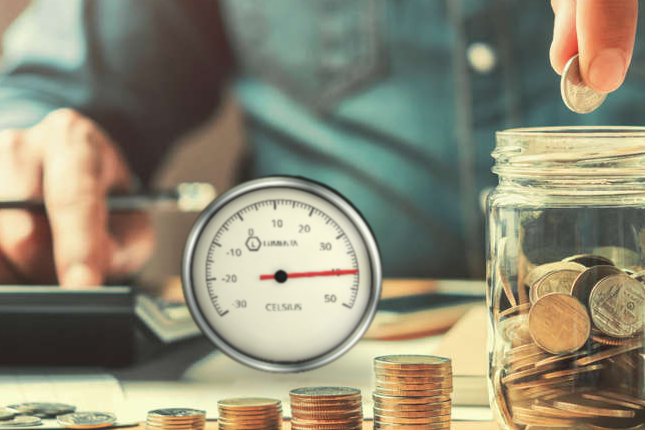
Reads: 40°C
